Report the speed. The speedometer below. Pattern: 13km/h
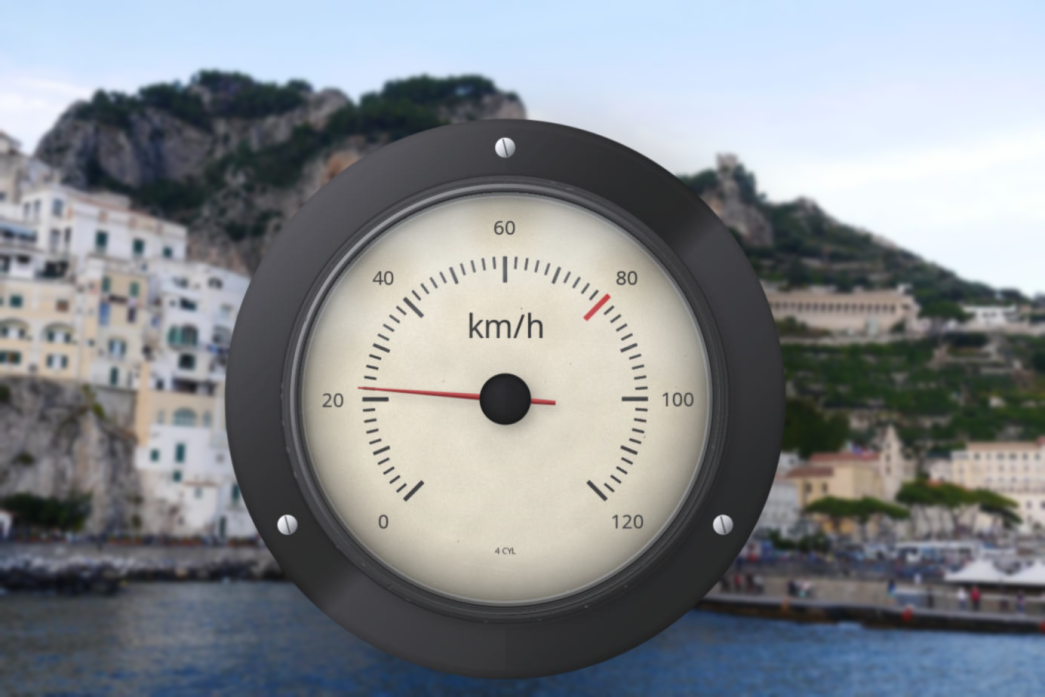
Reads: 22km/h
